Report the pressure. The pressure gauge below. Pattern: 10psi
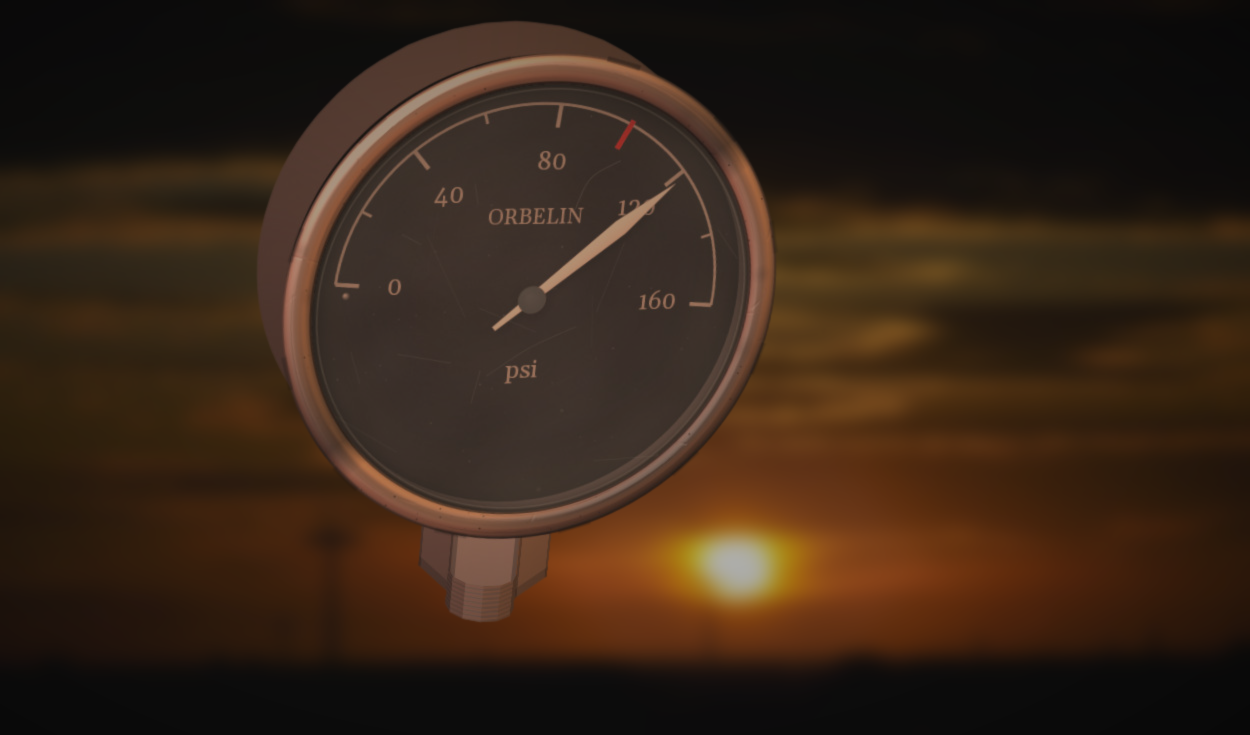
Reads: 120psi
